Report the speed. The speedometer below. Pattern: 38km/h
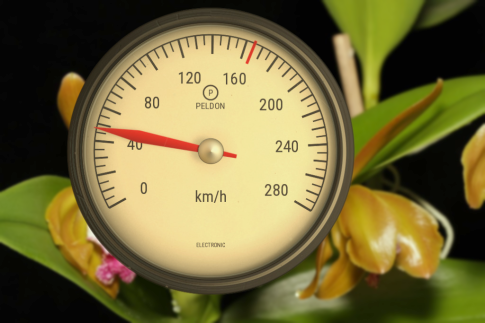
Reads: 47.5km/h
